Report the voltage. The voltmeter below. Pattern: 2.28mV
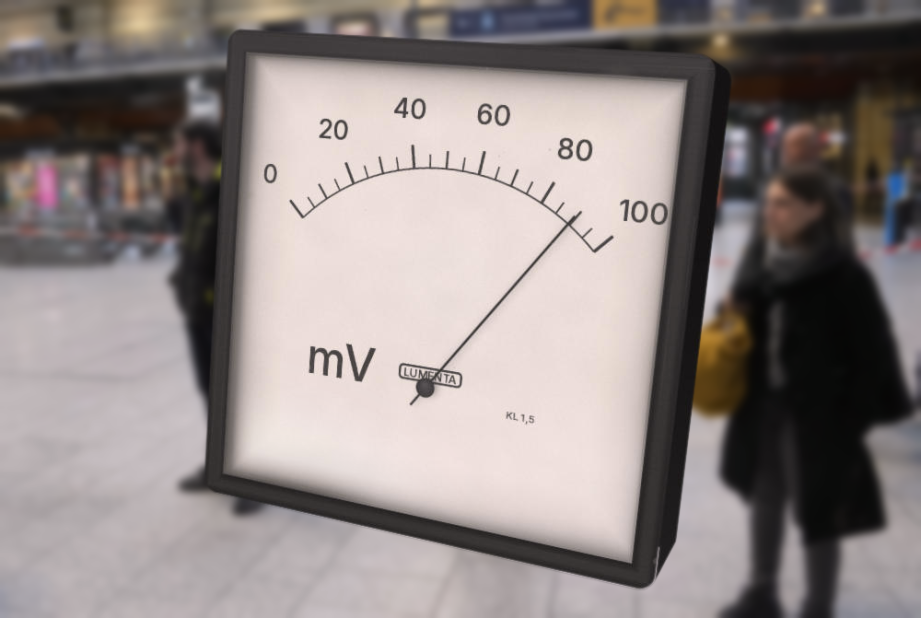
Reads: 90mV
